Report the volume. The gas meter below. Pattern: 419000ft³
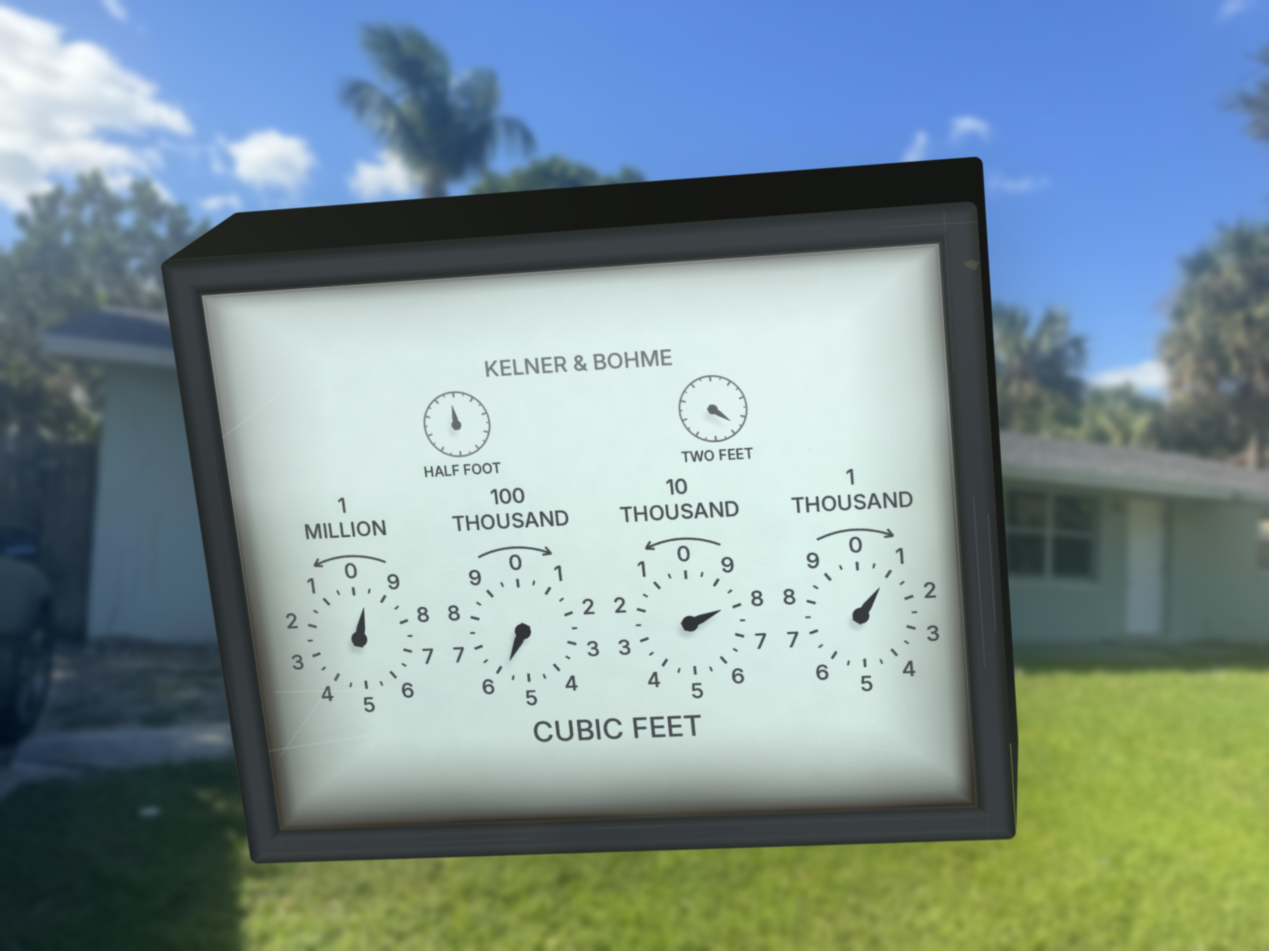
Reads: 958100ft³
